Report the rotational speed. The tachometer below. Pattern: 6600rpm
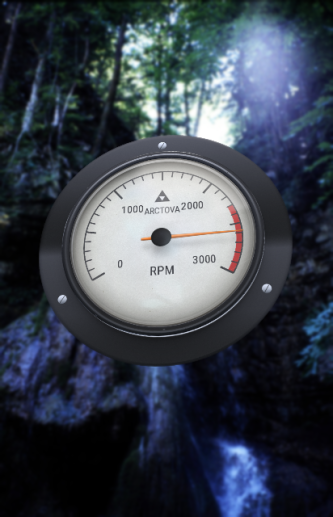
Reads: 2600rpm
